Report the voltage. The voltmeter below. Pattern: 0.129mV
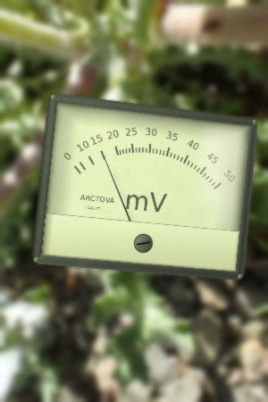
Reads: 15mV
